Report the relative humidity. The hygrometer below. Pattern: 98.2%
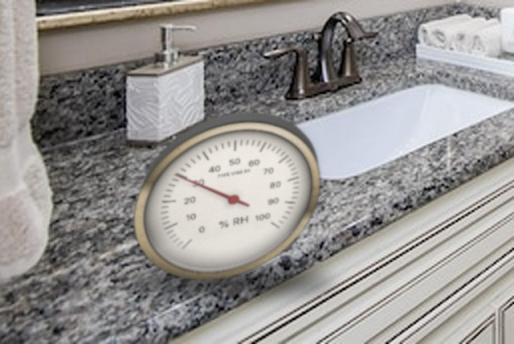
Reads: 30%
